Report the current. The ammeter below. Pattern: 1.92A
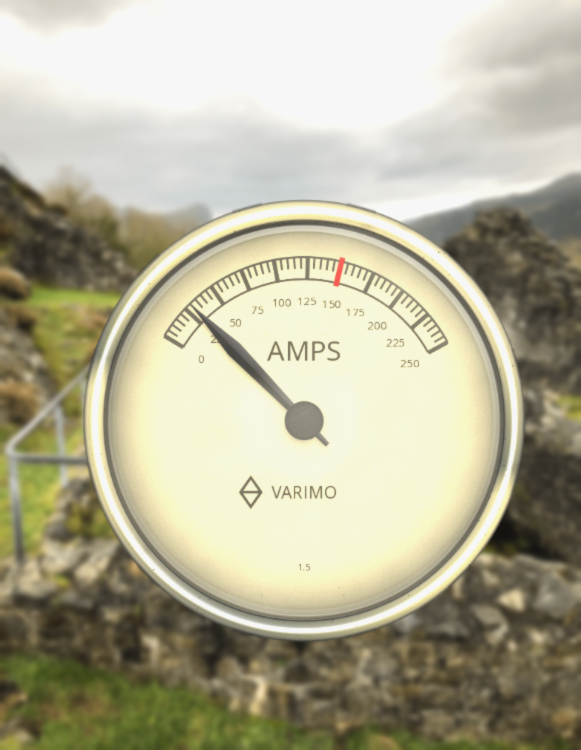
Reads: 30A
